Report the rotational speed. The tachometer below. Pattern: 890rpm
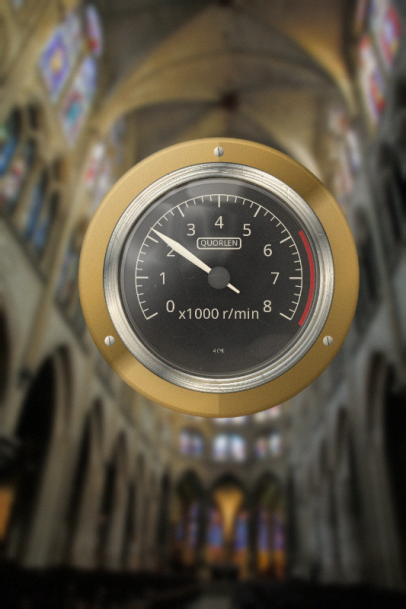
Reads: 2200rpm
